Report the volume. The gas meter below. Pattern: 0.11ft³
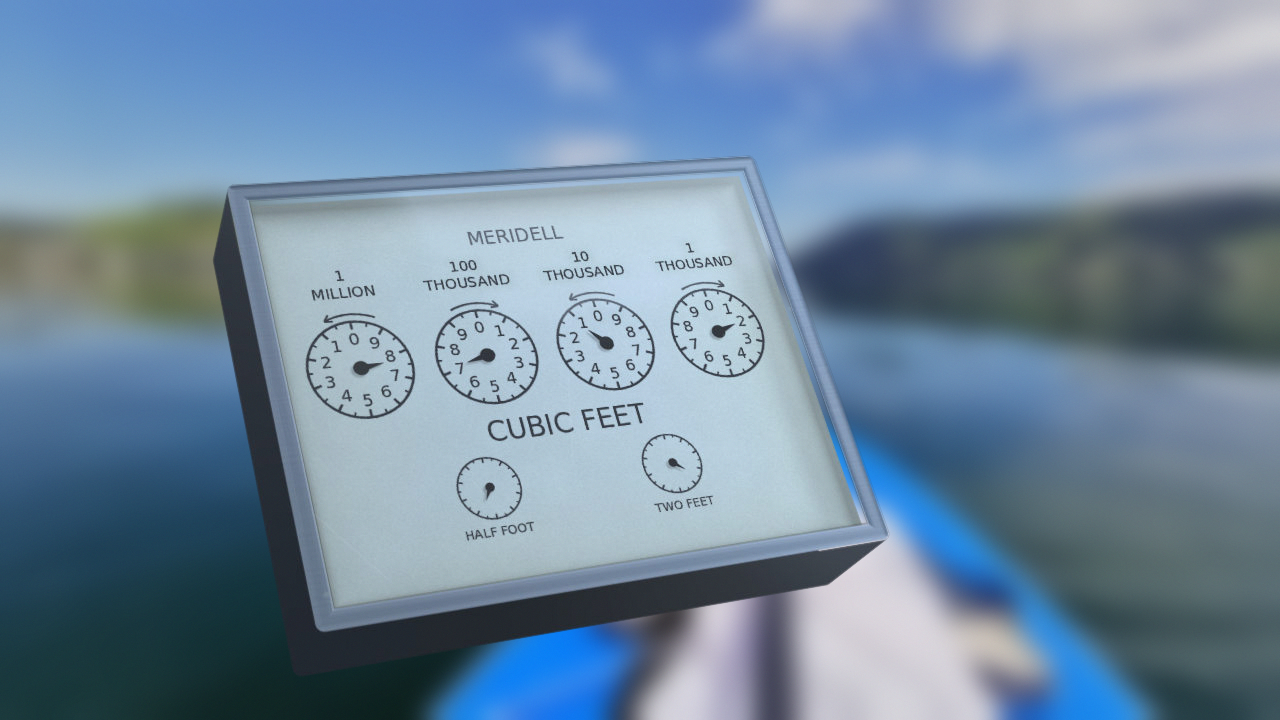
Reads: 771200ft³
